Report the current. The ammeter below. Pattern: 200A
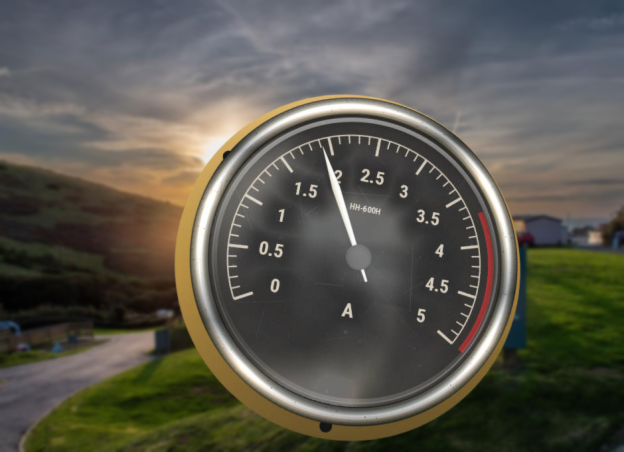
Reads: 1.9A
